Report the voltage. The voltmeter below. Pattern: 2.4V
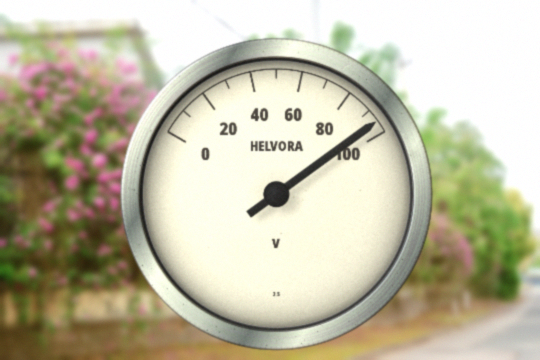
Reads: 95V
